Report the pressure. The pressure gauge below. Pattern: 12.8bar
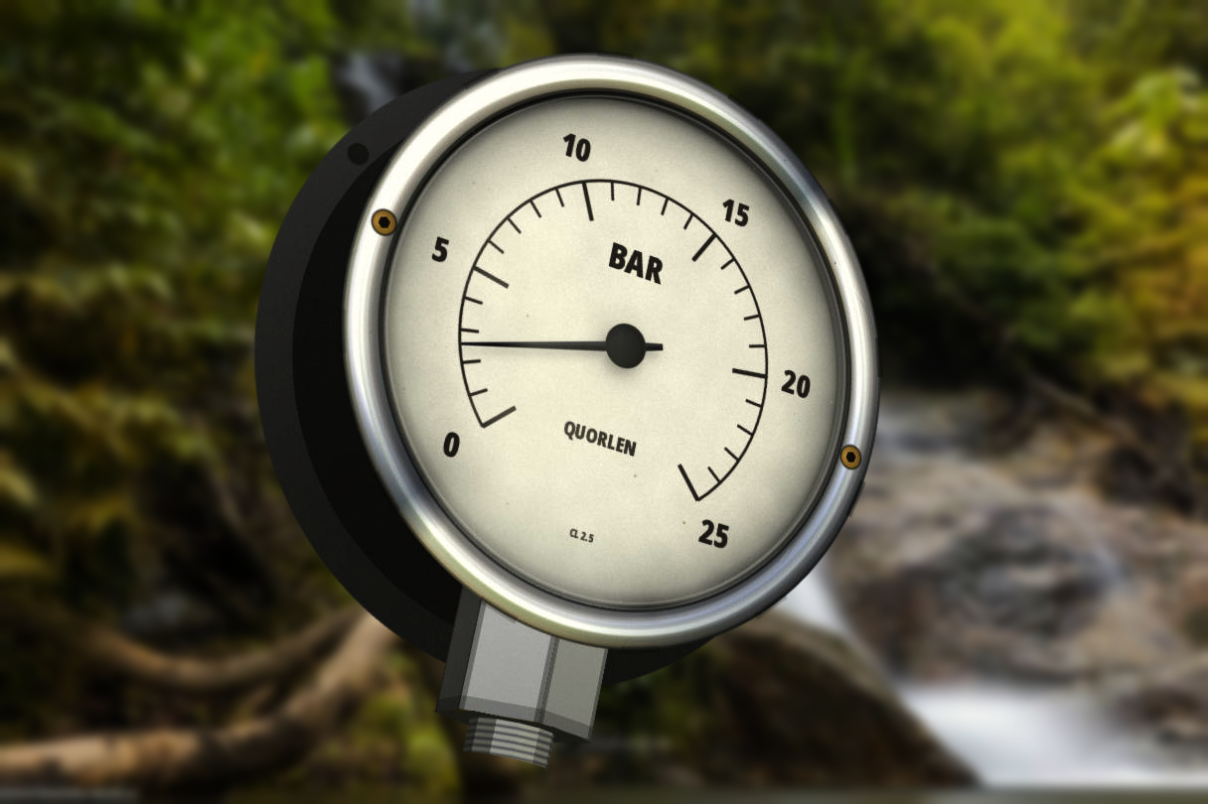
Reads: 2.5bar
